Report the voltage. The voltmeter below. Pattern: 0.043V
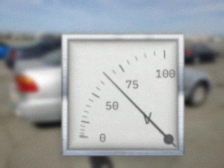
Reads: 65V
